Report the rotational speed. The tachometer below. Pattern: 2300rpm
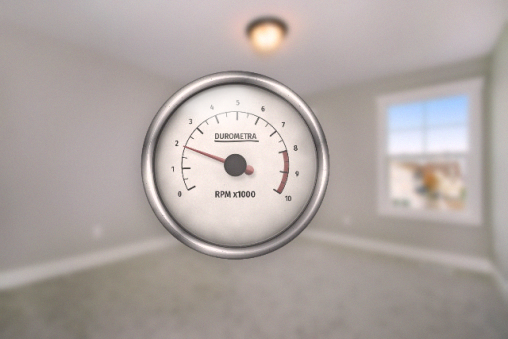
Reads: 2000rpm
